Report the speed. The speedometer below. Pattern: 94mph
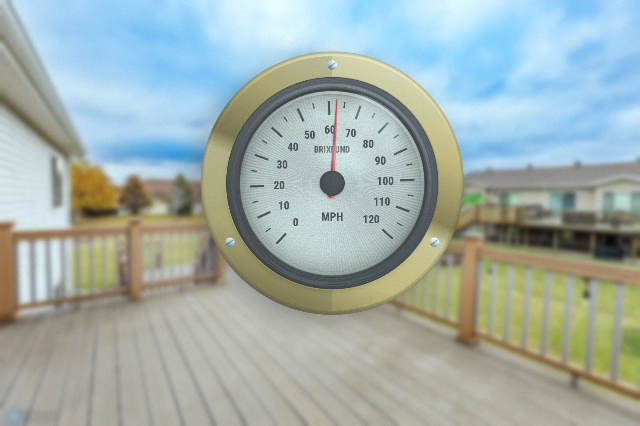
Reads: 62.5mph
